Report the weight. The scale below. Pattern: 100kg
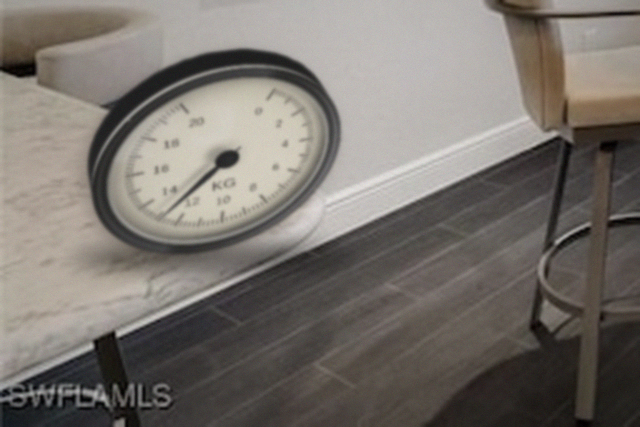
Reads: 13kg
